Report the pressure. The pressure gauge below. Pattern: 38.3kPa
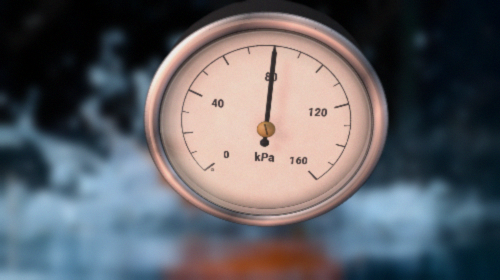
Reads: 80kPa
